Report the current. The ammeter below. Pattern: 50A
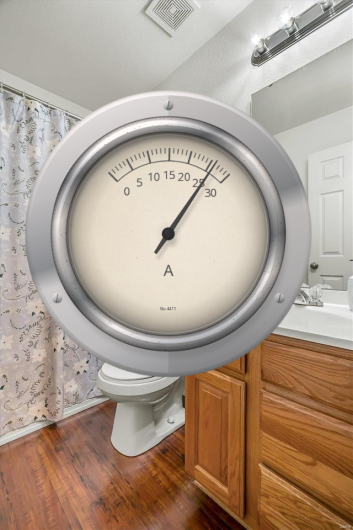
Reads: 26A
